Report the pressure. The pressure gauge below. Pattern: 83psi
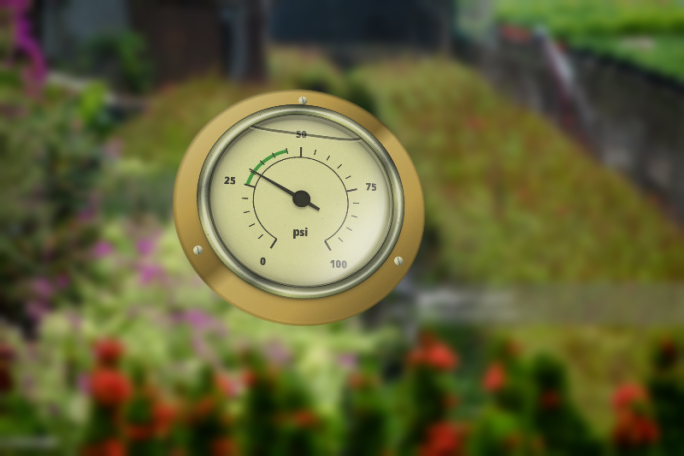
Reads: 30psi
